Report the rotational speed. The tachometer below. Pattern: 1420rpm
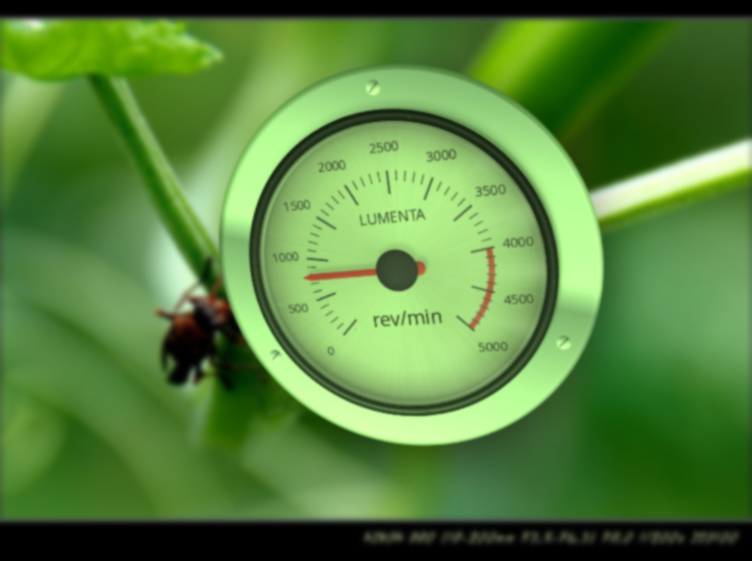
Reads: 800rpm
